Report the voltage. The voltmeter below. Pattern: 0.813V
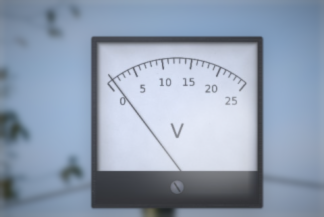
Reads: 1V
